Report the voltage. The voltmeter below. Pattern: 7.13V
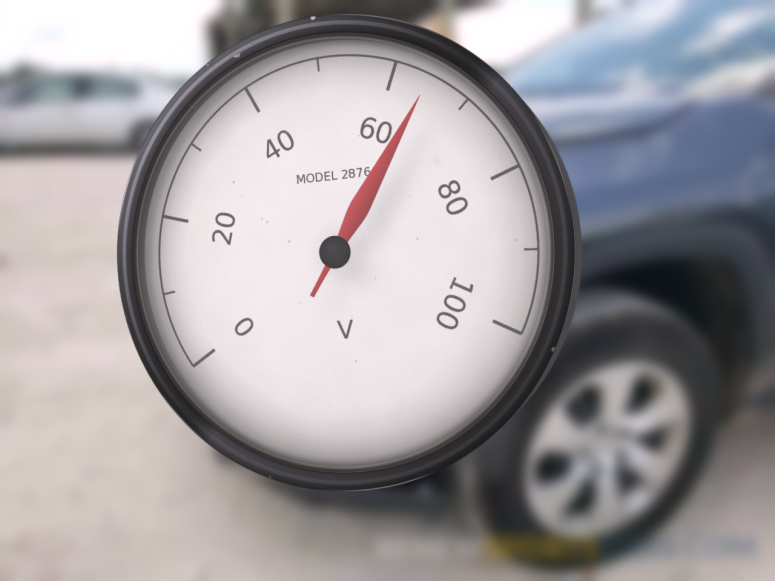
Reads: 65V
